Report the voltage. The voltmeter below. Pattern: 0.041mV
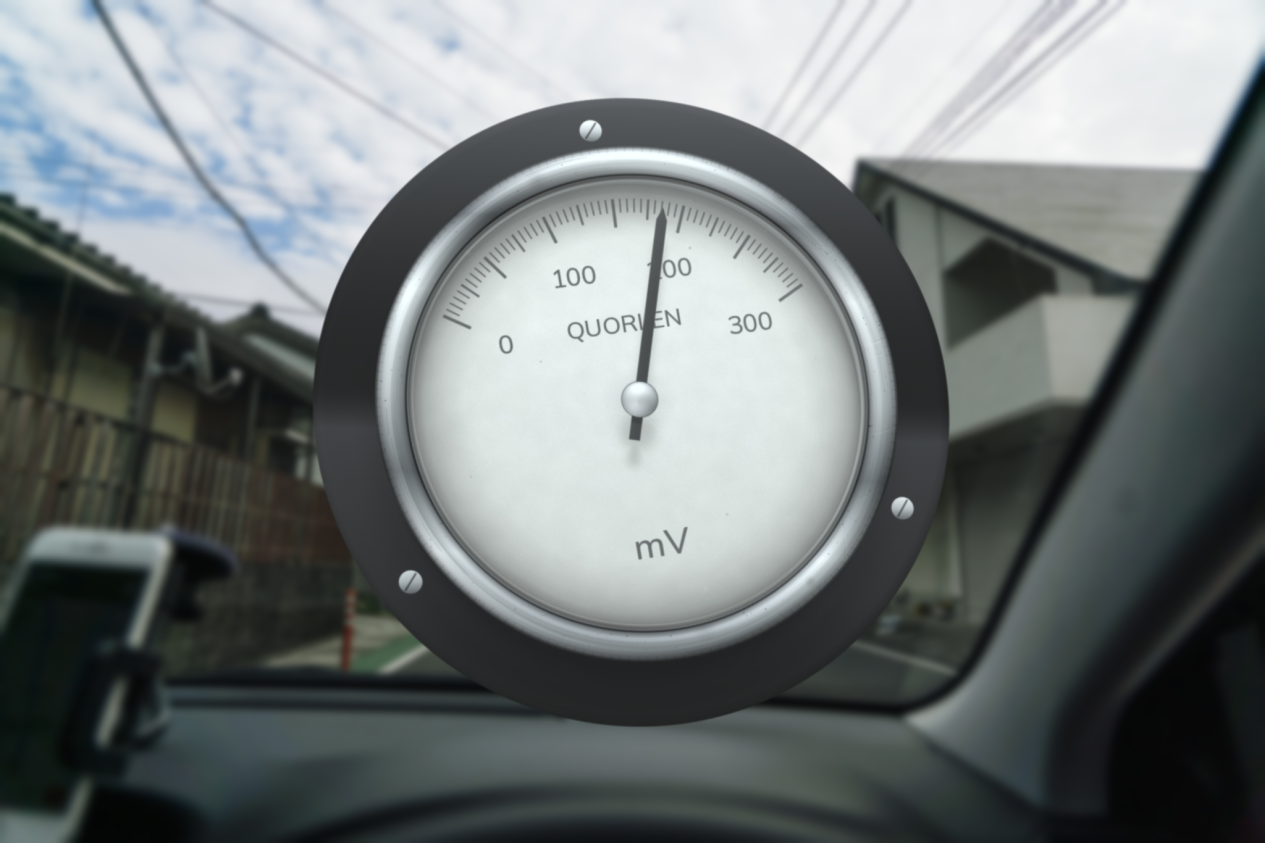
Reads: 185mV
